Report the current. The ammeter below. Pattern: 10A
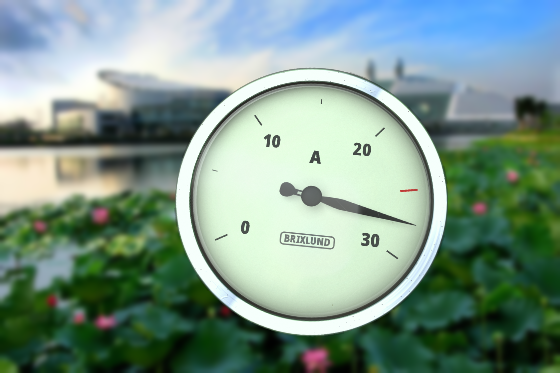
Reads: 27.5A
